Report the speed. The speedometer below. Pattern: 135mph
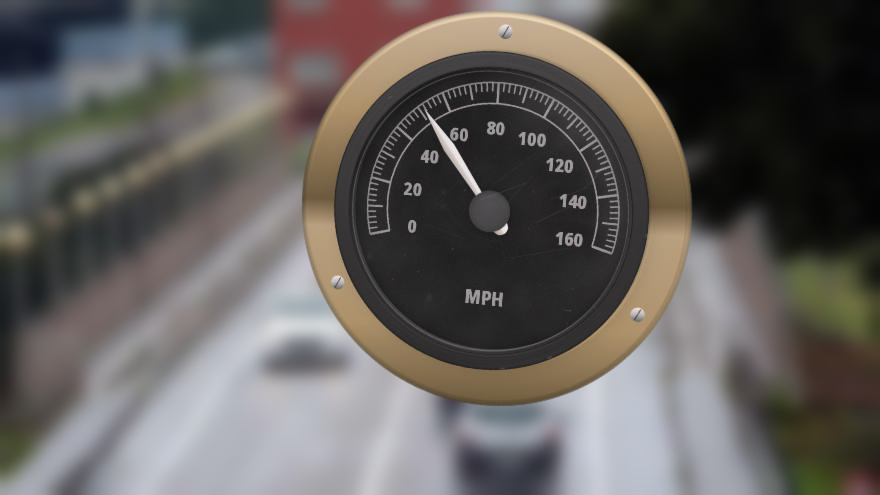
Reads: 52mph
